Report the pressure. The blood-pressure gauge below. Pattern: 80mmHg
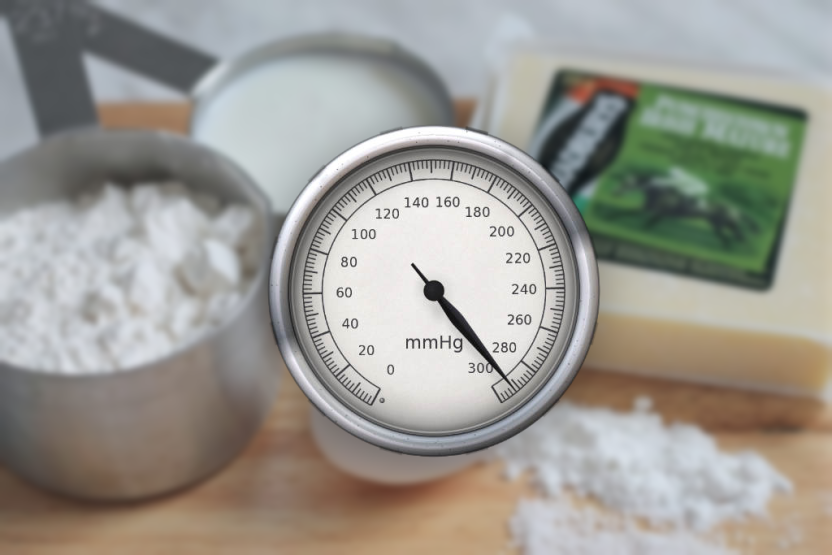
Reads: 292mmHg
